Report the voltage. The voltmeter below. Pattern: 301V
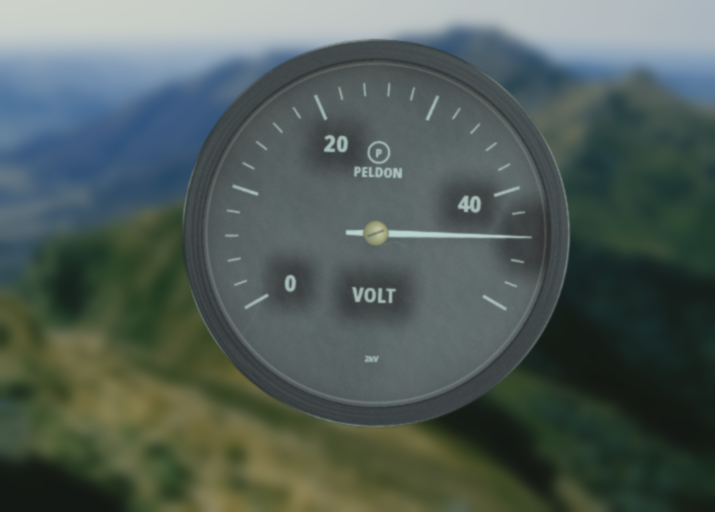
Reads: 44V
